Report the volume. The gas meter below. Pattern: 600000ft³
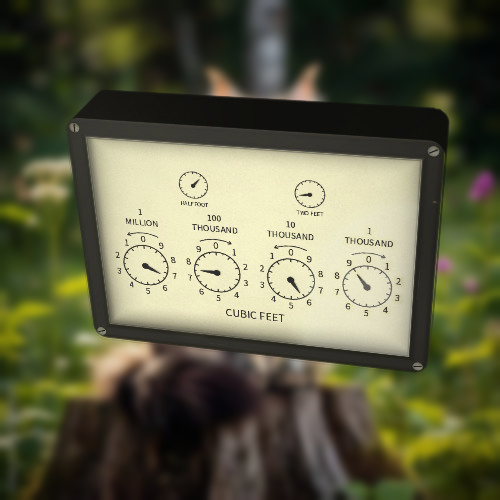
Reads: 675900ft³
